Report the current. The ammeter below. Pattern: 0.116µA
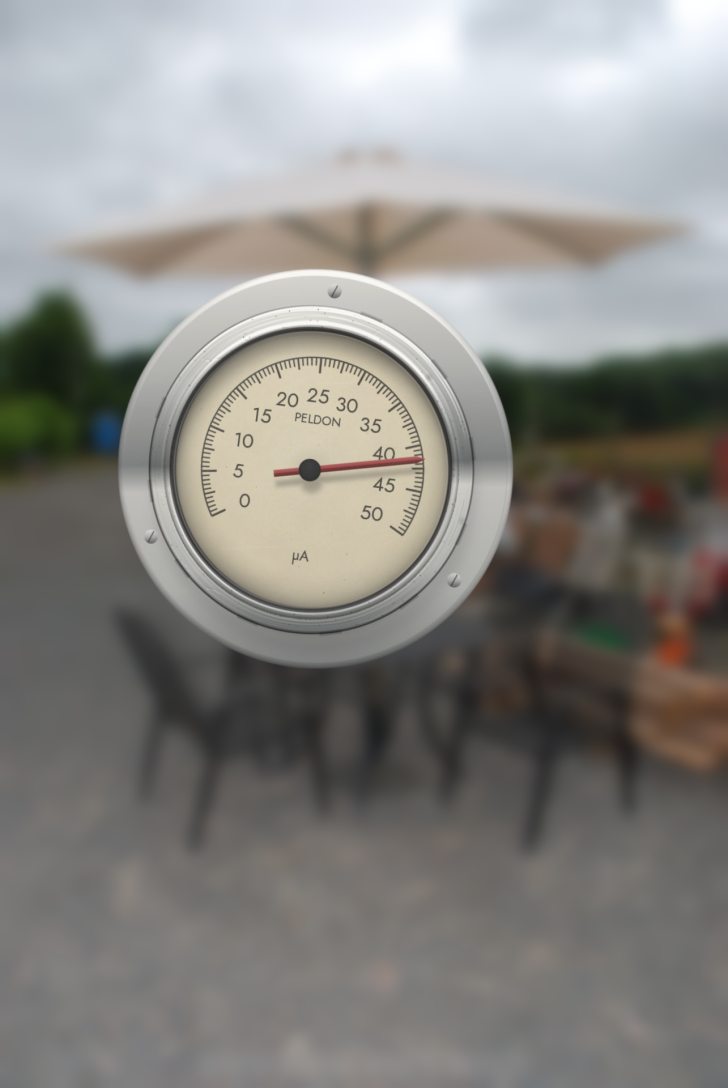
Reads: 41.5µA
